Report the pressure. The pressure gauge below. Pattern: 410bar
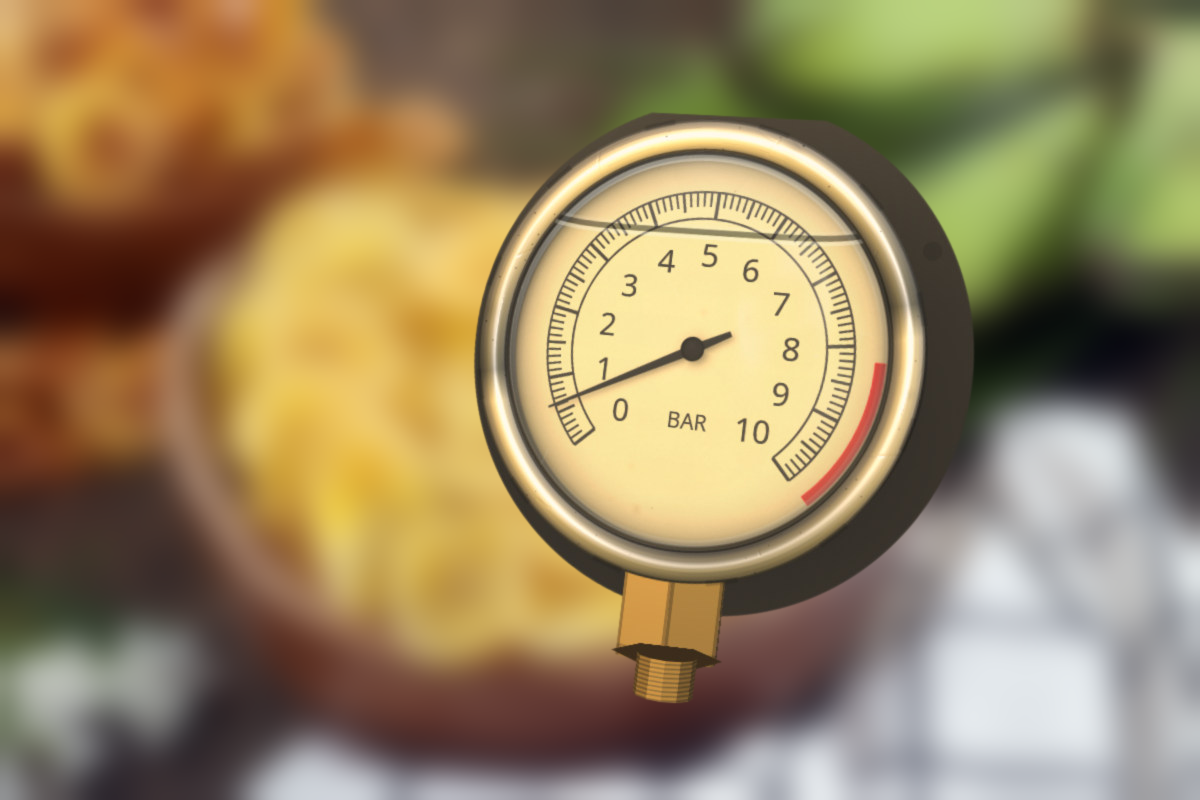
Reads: 0.6bar
